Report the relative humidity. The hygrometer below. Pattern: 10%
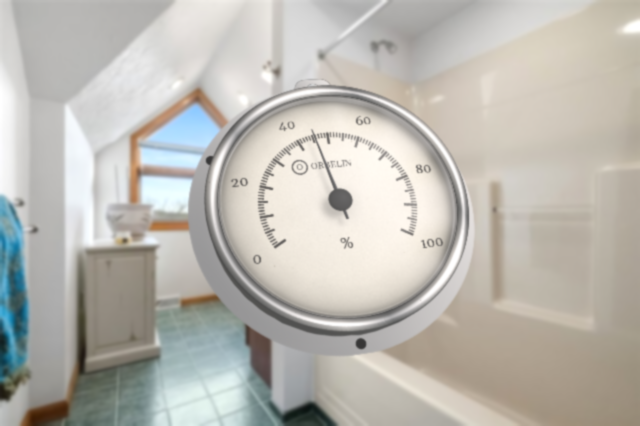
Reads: 45%
